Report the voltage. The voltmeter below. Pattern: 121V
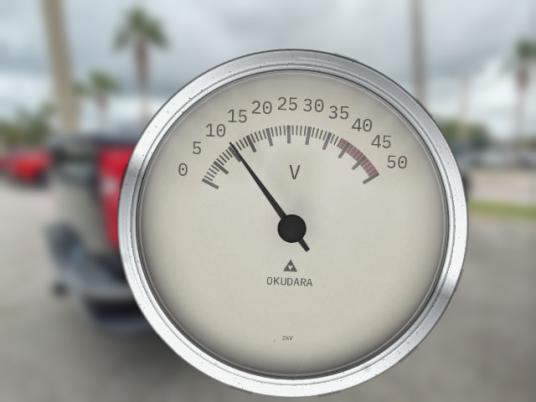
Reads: 11V
